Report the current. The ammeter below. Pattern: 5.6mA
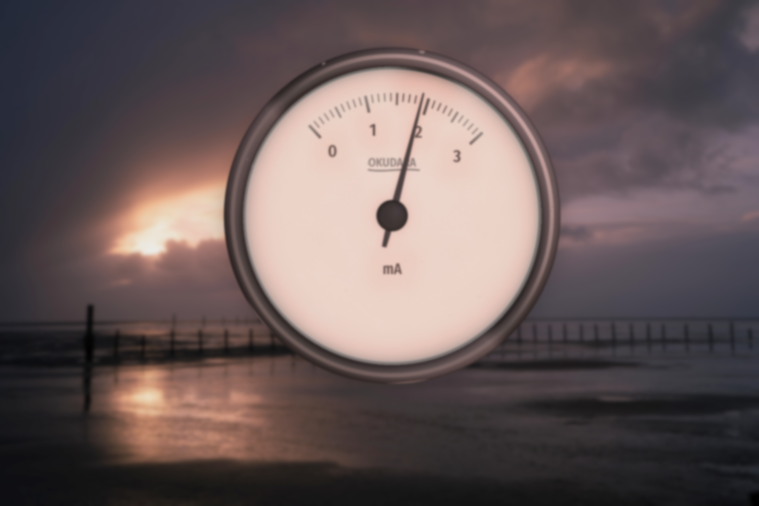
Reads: 1.9mA
